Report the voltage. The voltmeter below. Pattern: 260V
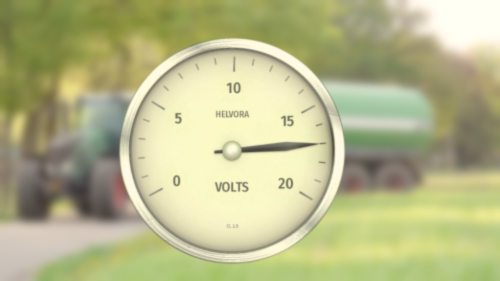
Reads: 17V
